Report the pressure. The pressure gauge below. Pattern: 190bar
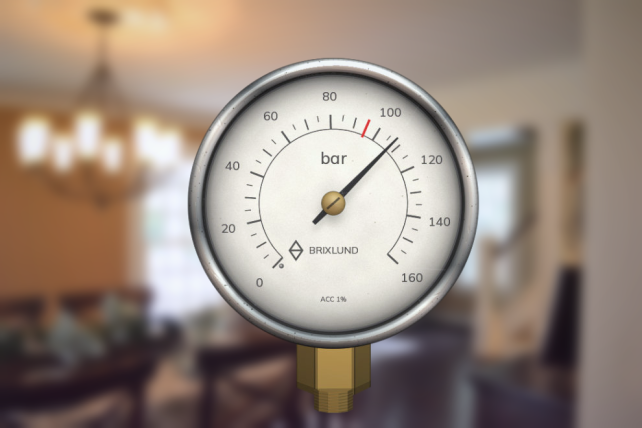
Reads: 107.5bar
